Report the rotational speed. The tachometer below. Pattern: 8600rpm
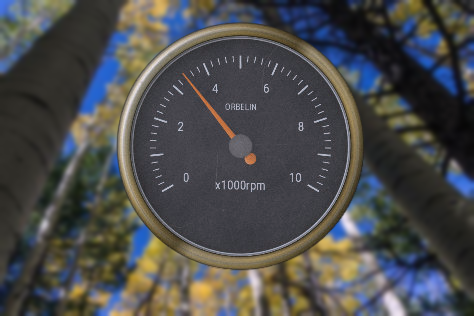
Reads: 3400rpm
